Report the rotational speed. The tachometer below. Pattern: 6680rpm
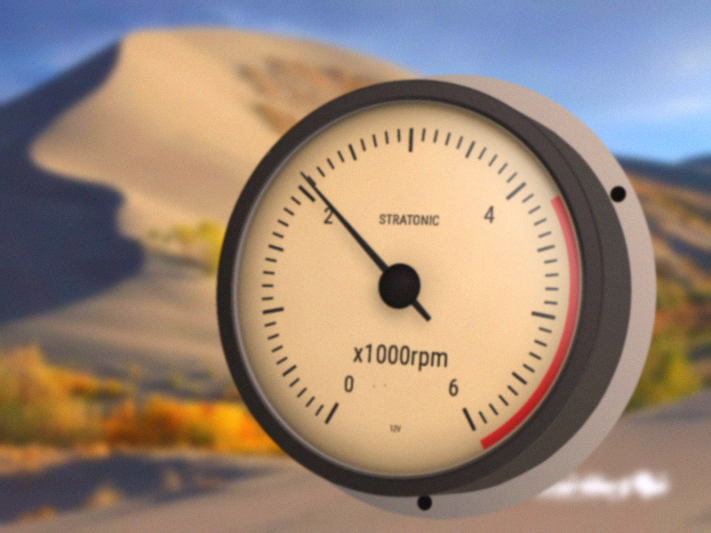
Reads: 2100rpm
